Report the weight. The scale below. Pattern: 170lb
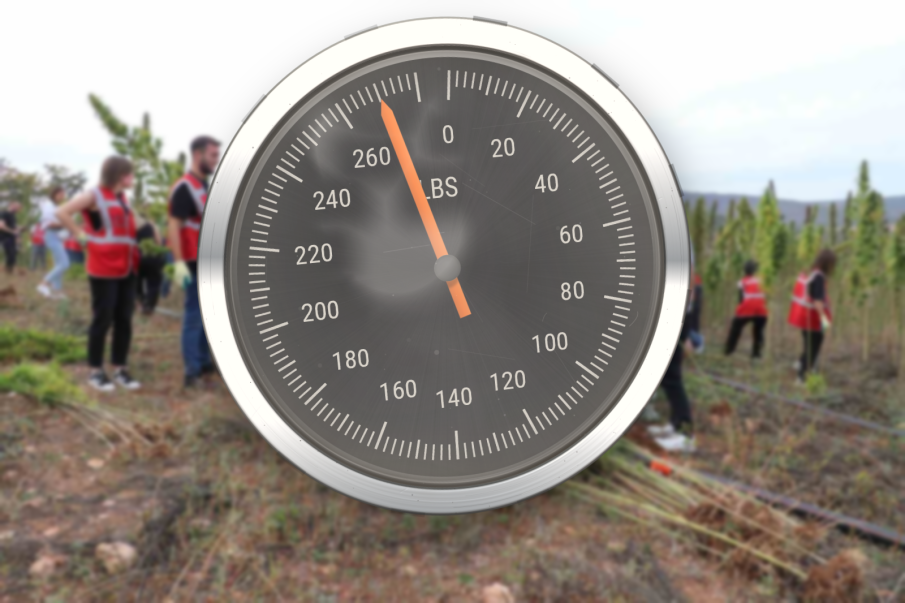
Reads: 270lb
